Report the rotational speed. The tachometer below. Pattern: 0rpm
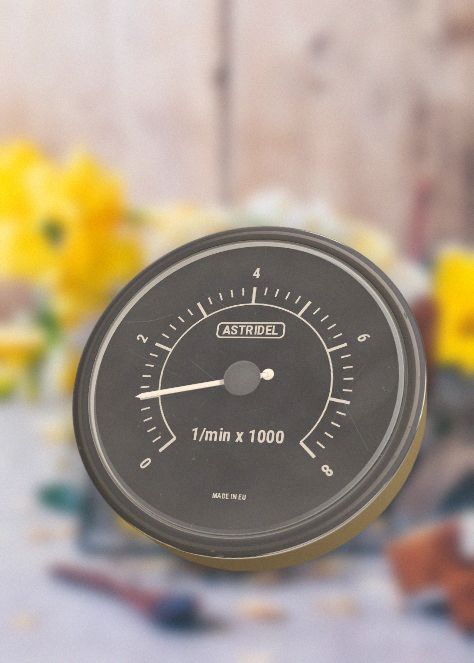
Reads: 1000rpm
